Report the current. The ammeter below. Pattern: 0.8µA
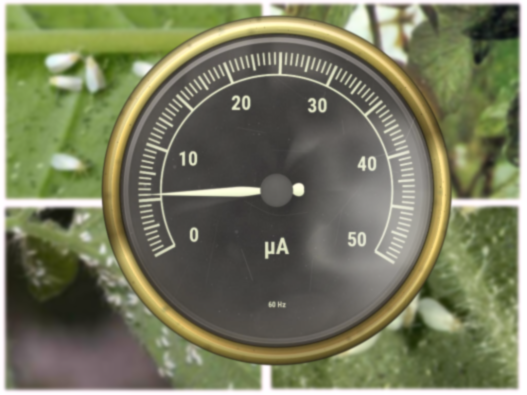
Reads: 5.5µA
